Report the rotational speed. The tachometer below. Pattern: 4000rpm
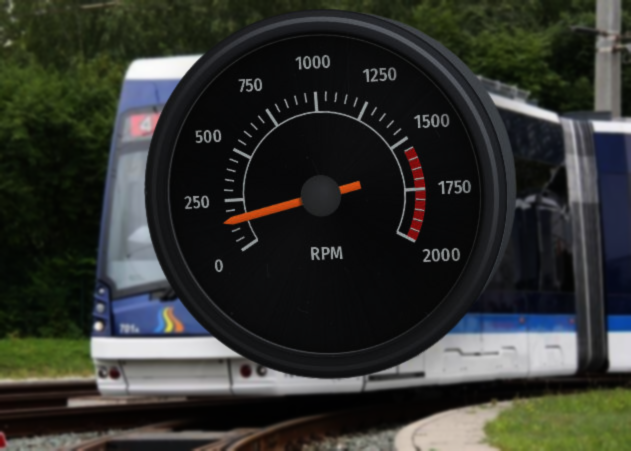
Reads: 150rpm
